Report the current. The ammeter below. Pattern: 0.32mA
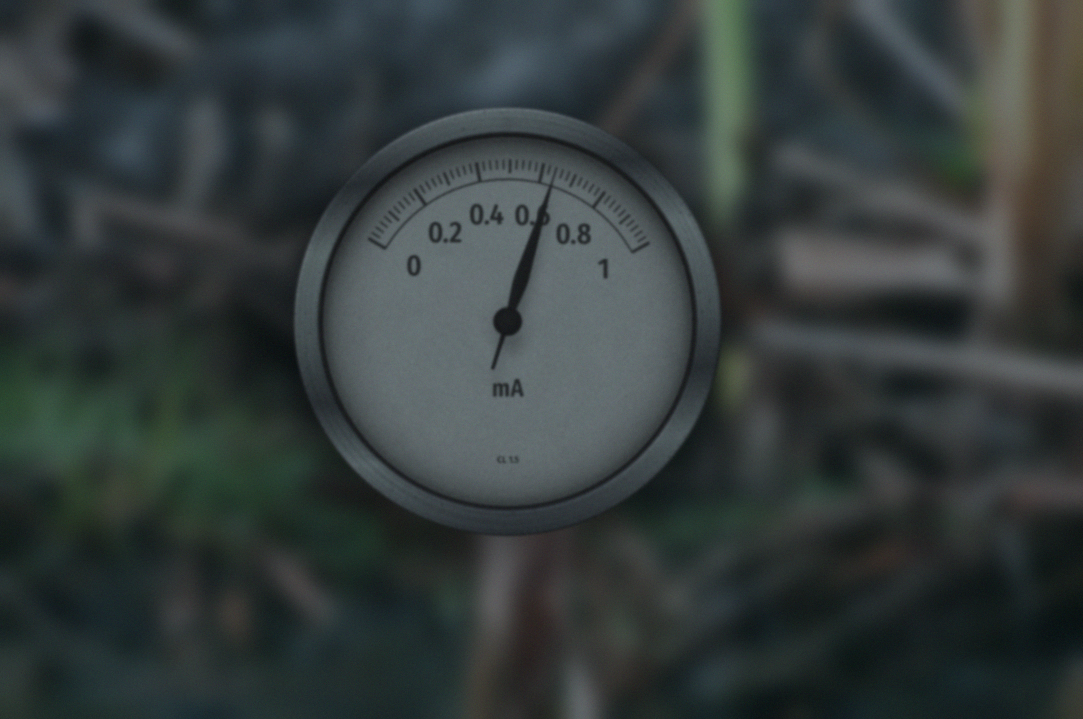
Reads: 0.64mA
